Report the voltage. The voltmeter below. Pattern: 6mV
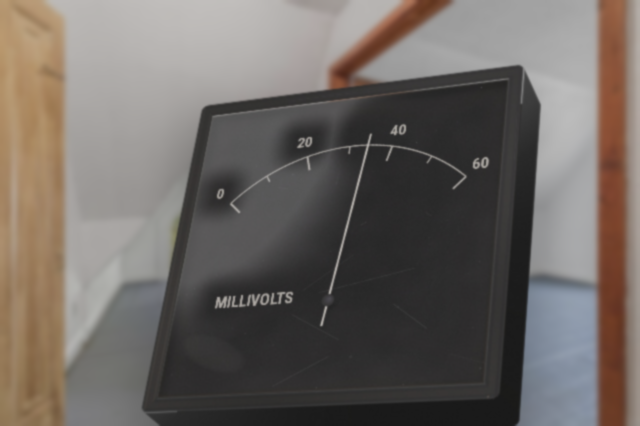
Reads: 35mV
